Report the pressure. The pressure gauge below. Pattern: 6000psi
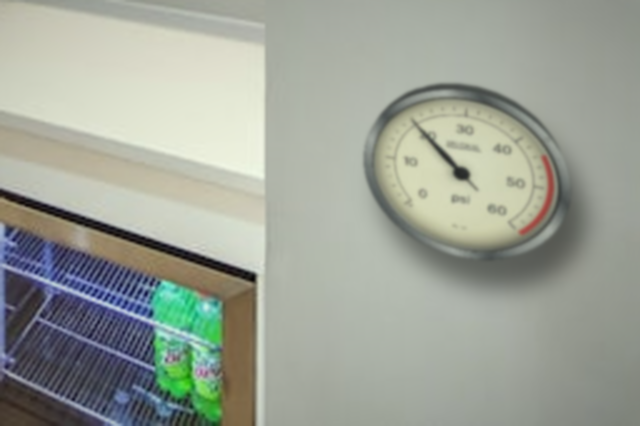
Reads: 20psi
